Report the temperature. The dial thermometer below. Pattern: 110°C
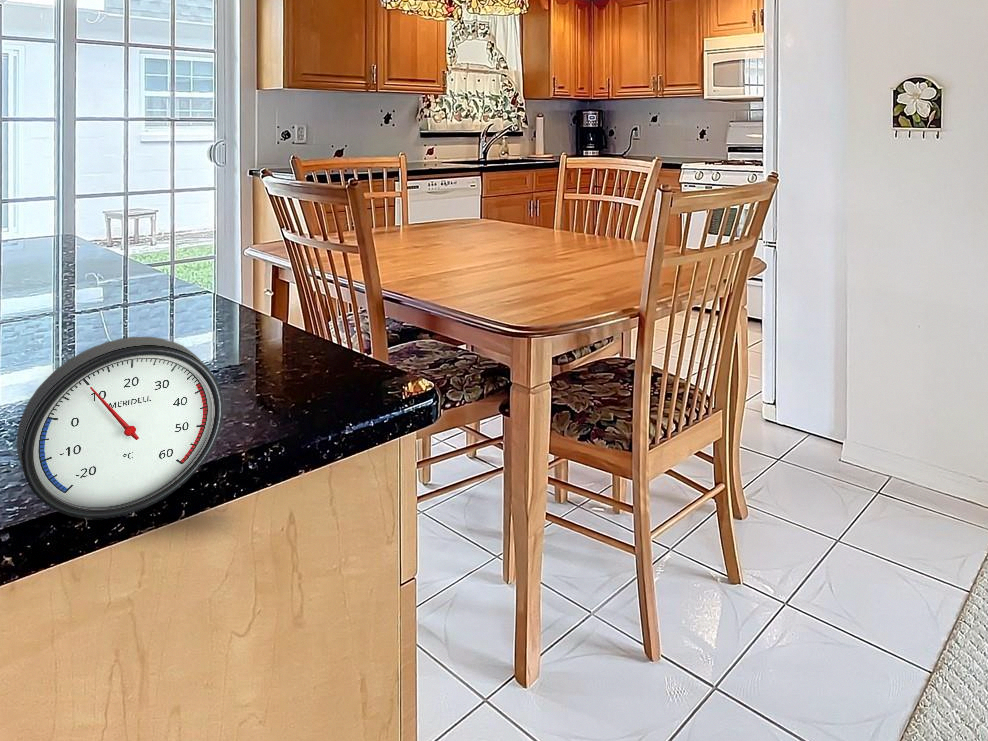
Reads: 10°C
